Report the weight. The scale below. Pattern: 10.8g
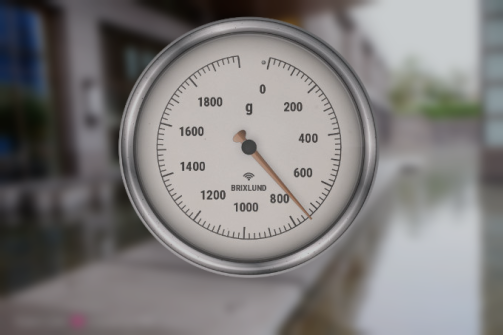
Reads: 740g
